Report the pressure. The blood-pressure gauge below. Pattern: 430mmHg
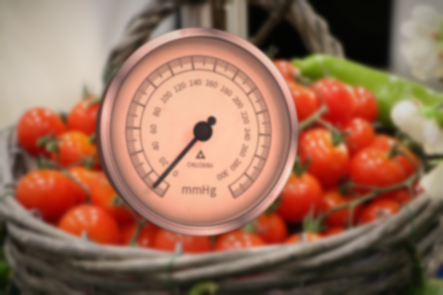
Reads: 10mmHg
